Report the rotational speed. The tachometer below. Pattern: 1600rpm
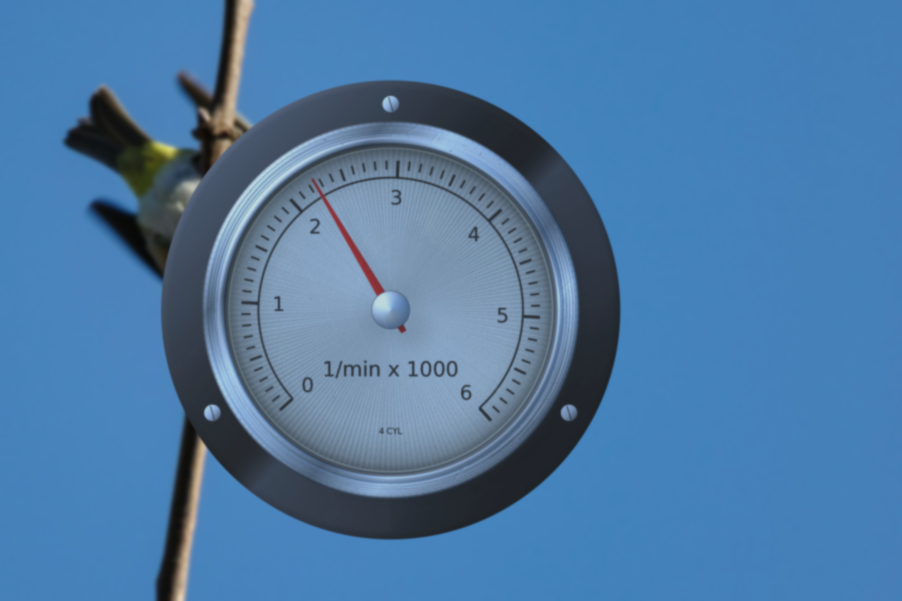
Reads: 2250rpm
